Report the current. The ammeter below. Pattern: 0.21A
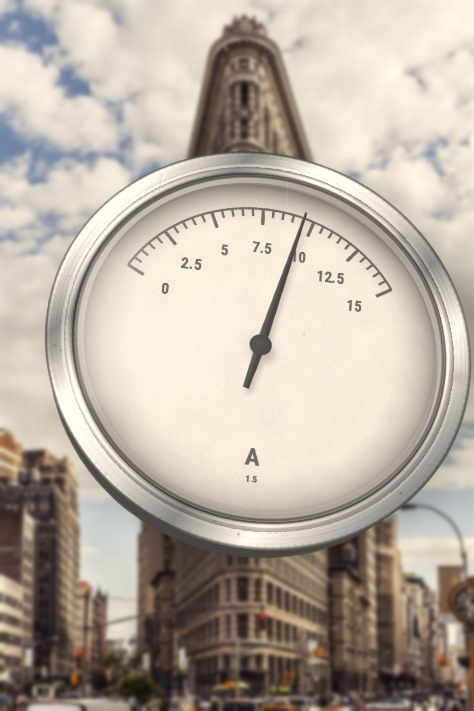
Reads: 9.5A
